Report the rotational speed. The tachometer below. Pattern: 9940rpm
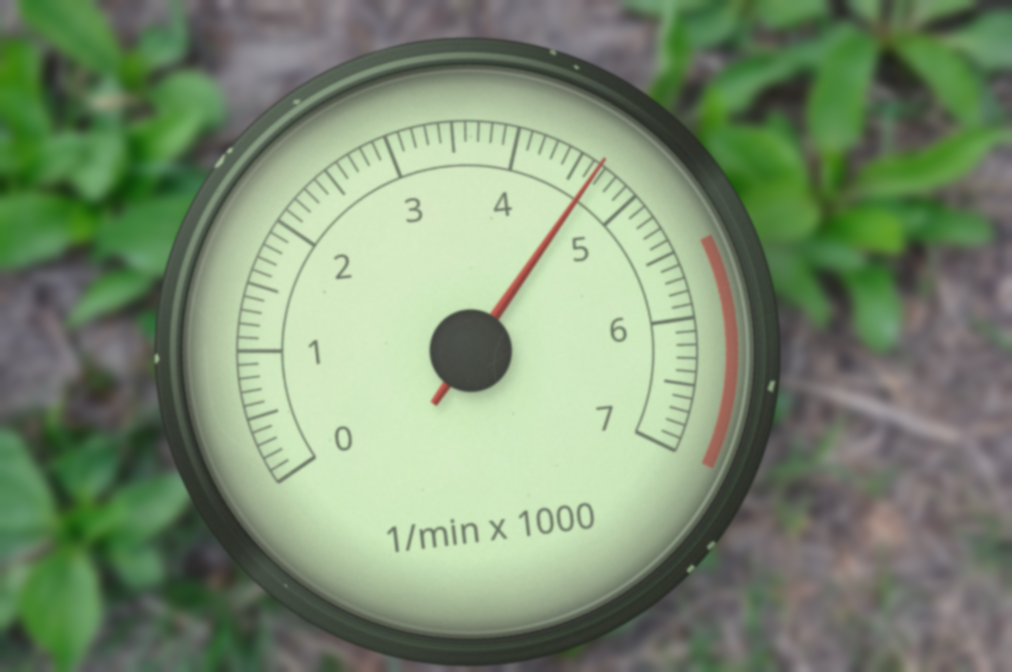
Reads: 4650rpm
